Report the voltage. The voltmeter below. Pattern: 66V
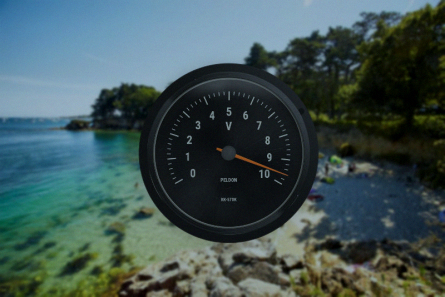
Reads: 9.6V
